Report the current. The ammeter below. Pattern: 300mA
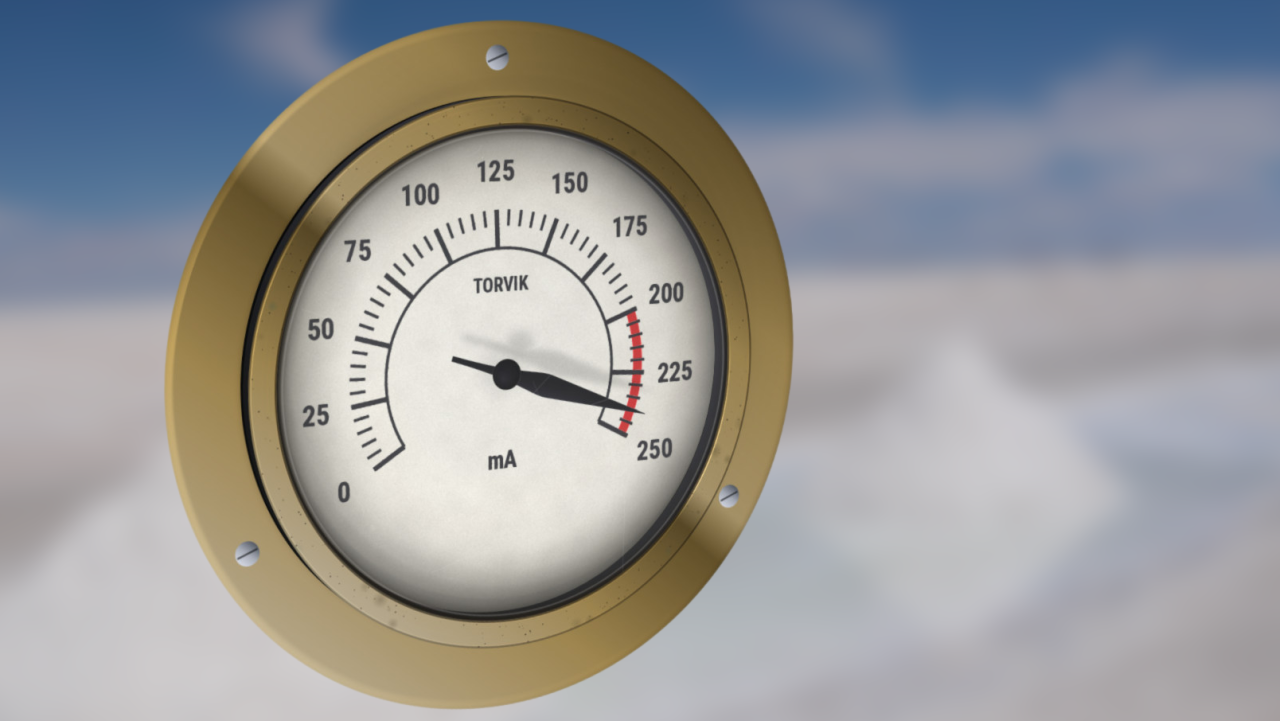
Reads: 240mA
